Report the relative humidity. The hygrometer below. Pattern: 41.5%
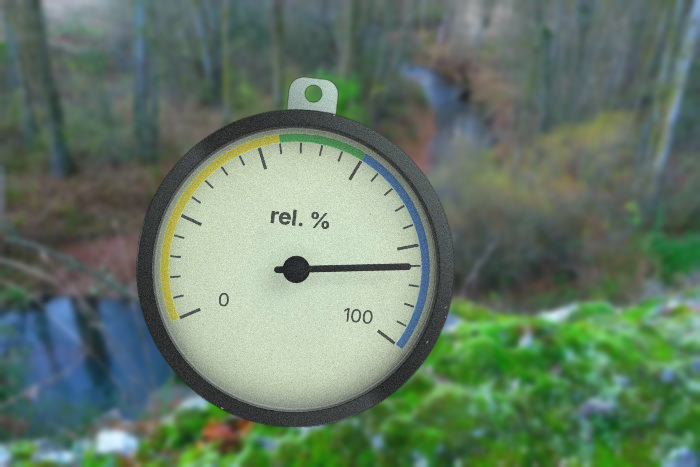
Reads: 84%
